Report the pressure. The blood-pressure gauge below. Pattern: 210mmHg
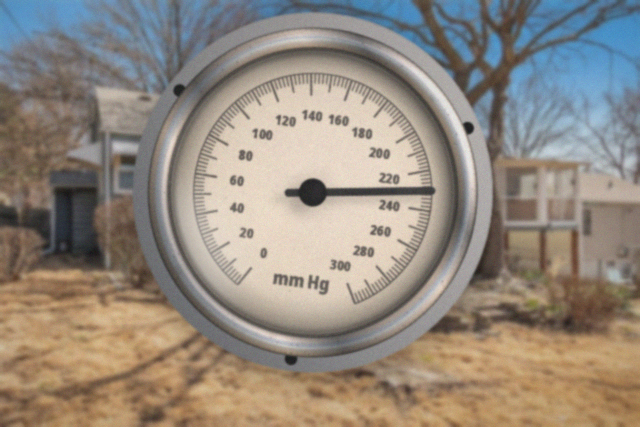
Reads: 230mmHg
